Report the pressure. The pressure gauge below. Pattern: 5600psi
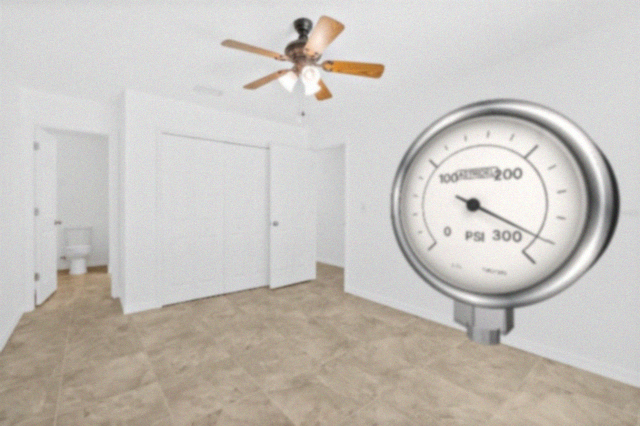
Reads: 280psi
